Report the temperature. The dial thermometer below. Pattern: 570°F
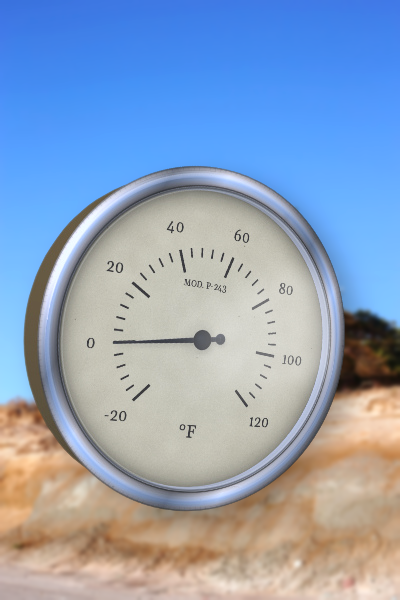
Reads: 0°F
